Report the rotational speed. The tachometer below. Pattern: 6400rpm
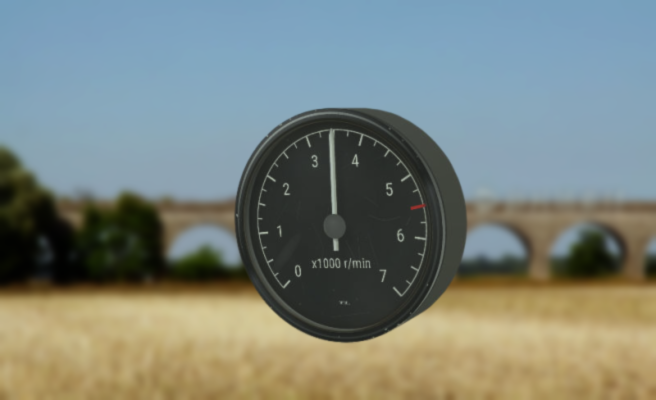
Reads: 3500rpm
